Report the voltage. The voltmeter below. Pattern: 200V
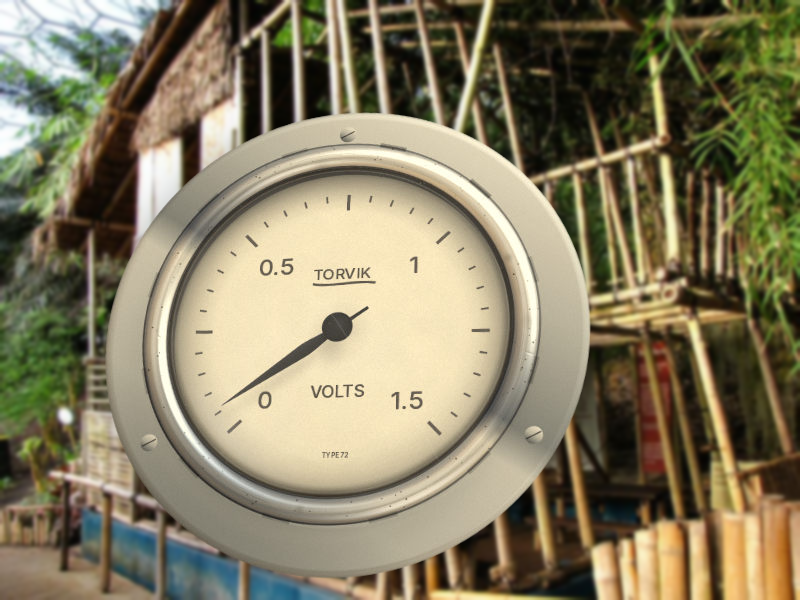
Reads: 0.05V
